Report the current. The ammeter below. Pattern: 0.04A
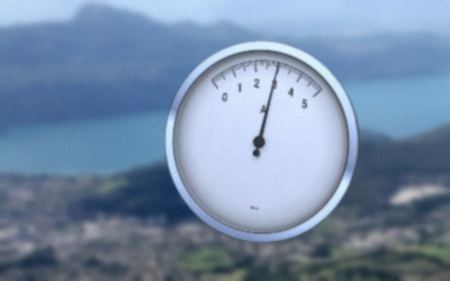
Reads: 3A
